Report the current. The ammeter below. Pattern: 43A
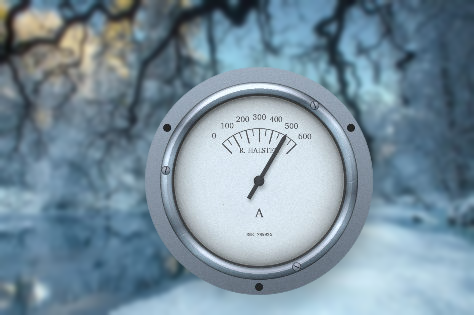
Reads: 500A
